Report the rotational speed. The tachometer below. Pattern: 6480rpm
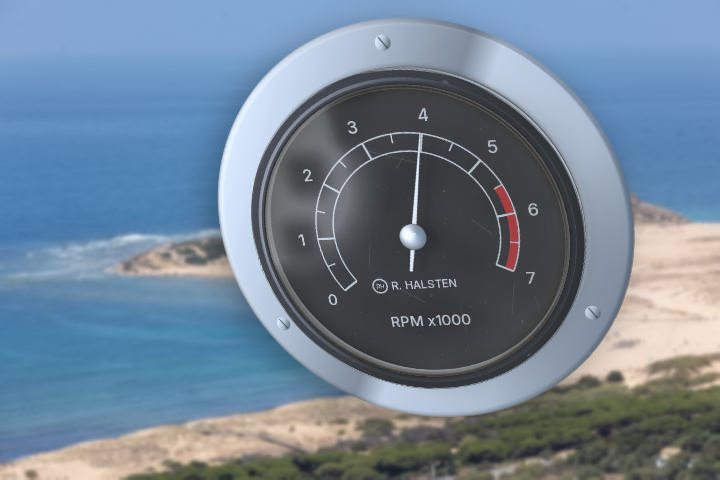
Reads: 4000rpm
